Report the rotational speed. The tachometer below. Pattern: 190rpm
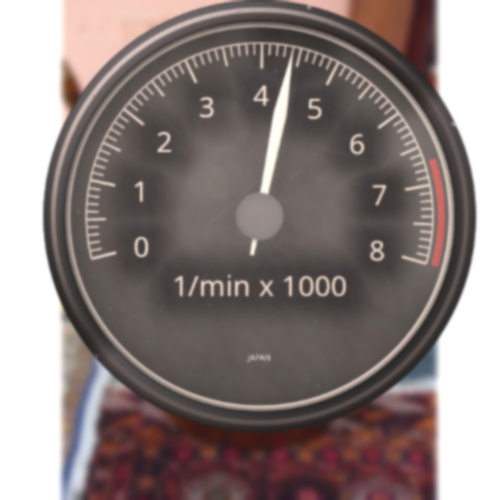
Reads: 4400rpm
